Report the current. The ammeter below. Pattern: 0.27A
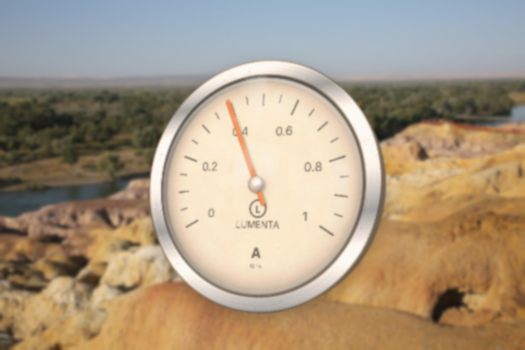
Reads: 0.4A
